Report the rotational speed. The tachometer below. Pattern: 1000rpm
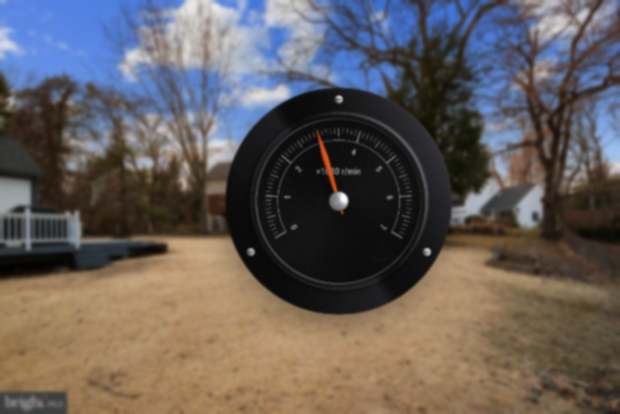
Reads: 3000rpm
